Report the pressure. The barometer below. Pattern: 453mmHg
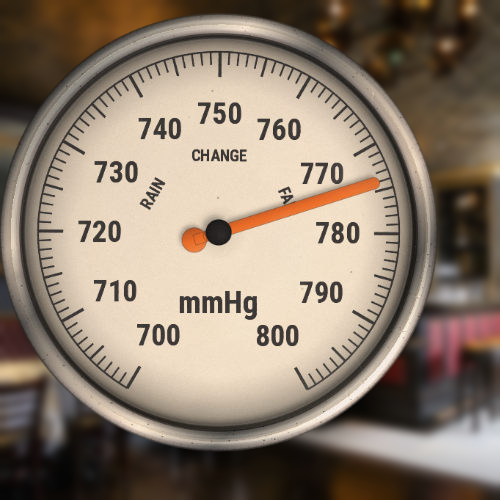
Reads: 774mmHg
